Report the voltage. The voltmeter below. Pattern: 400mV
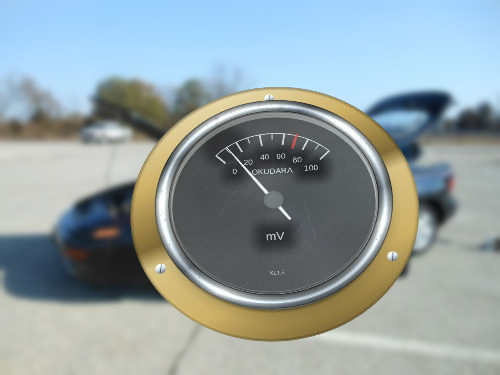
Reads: 10mV
